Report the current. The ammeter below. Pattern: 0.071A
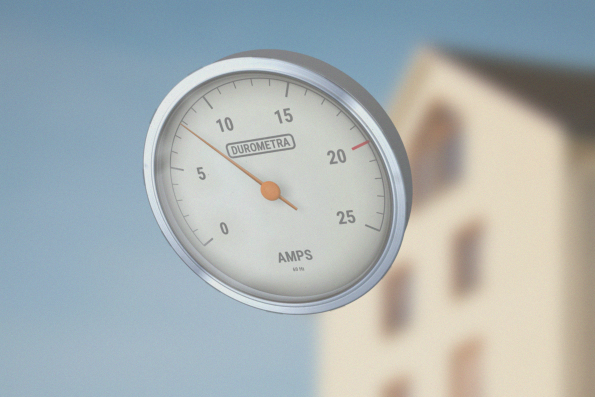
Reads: 8A
